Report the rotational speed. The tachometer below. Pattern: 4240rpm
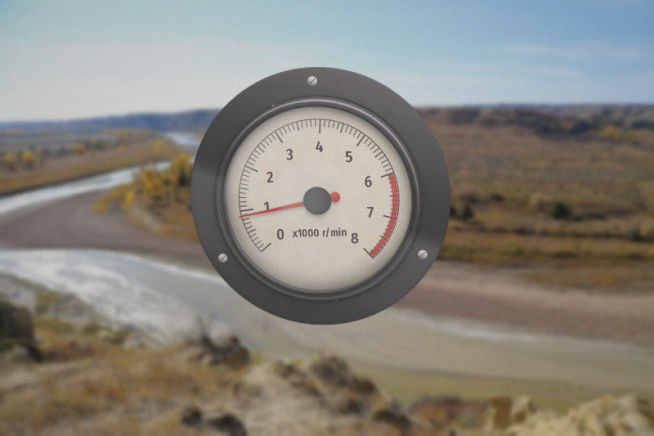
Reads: 900rpm
